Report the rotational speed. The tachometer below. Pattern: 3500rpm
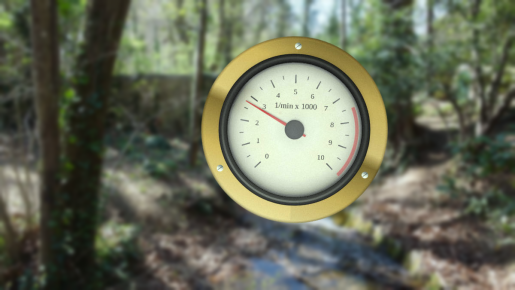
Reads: 2750rpm
